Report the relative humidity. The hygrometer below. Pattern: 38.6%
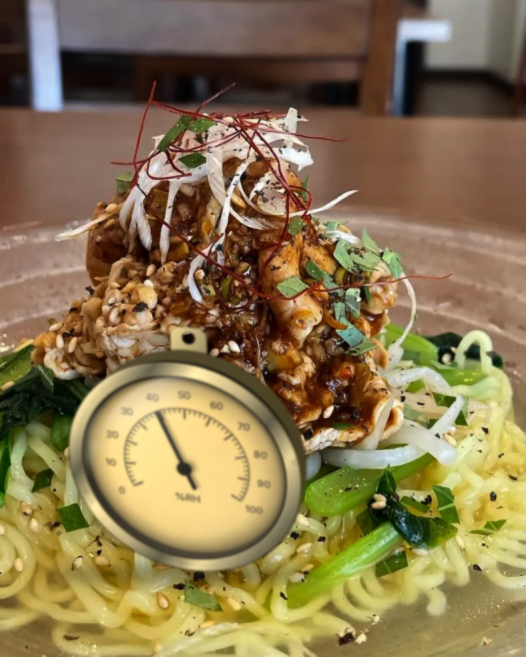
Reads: 40%
